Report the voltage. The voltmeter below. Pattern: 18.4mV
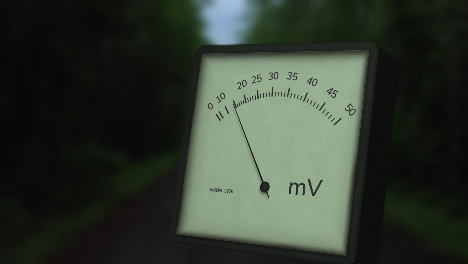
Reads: 15mV
